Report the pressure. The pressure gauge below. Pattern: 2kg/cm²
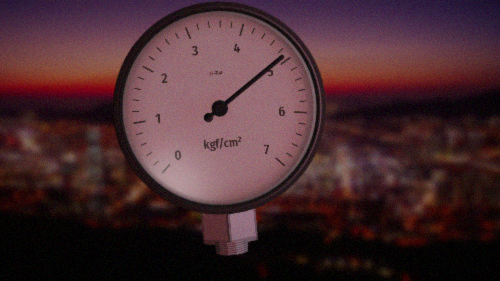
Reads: 4.9kg/cm²
